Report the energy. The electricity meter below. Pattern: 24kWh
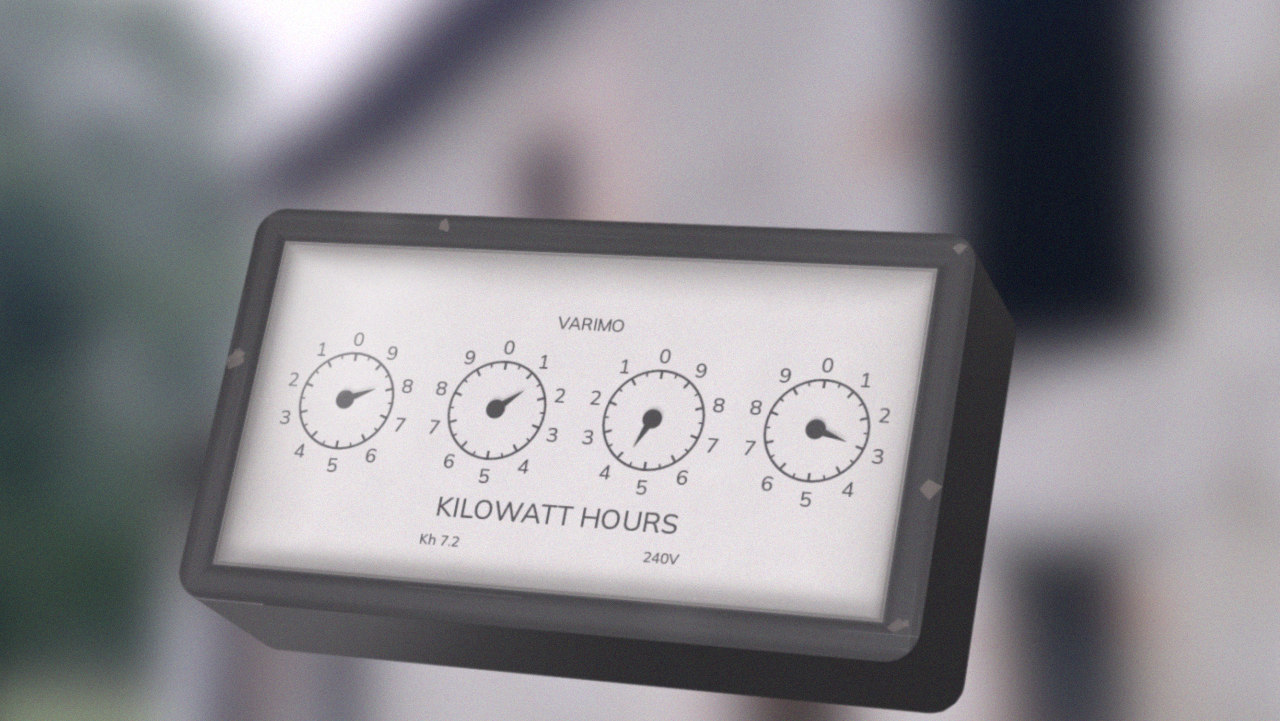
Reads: 8143kWh
